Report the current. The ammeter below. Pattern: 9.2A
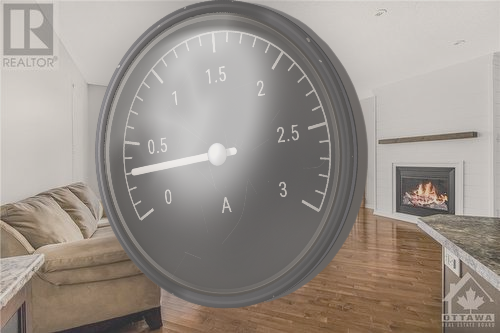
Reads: 0.3A
